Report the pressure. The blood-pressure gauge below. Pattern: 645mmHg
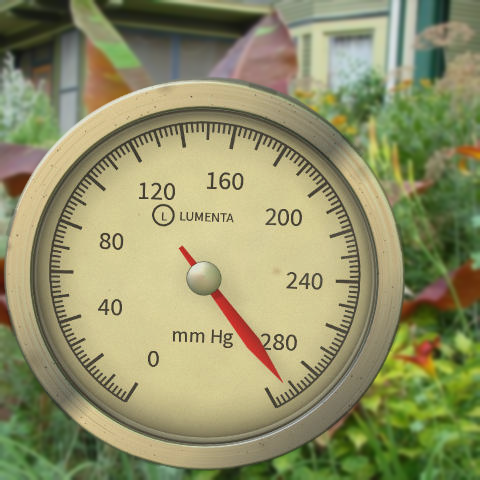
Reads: 292mmHg
